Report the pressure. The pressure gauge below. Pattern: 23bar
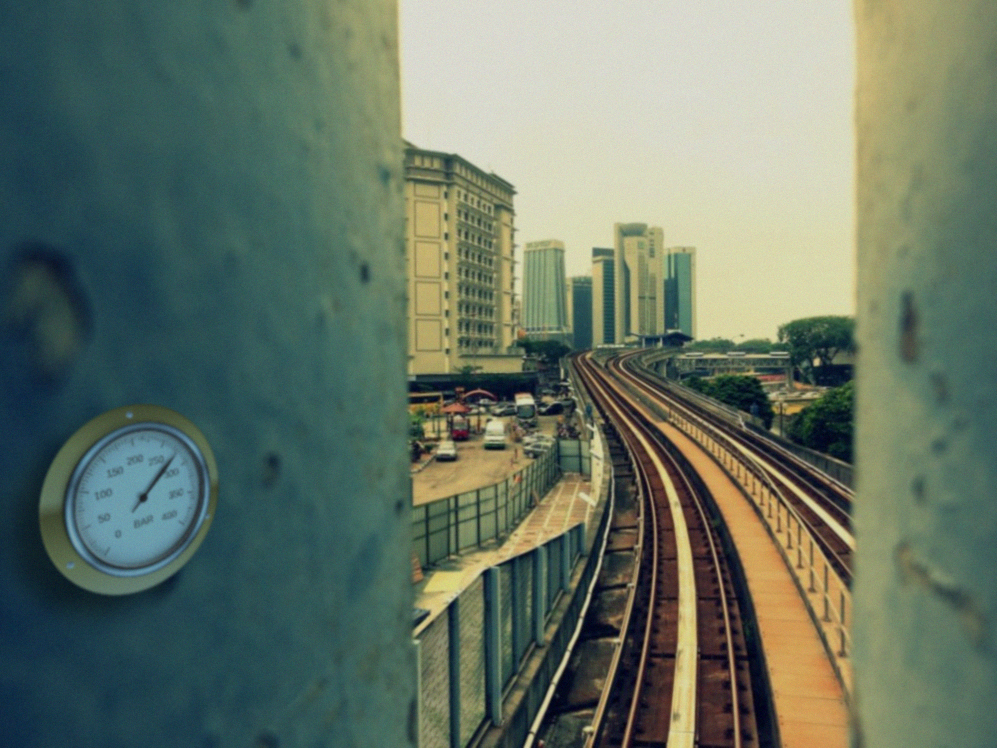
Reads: 275bar
